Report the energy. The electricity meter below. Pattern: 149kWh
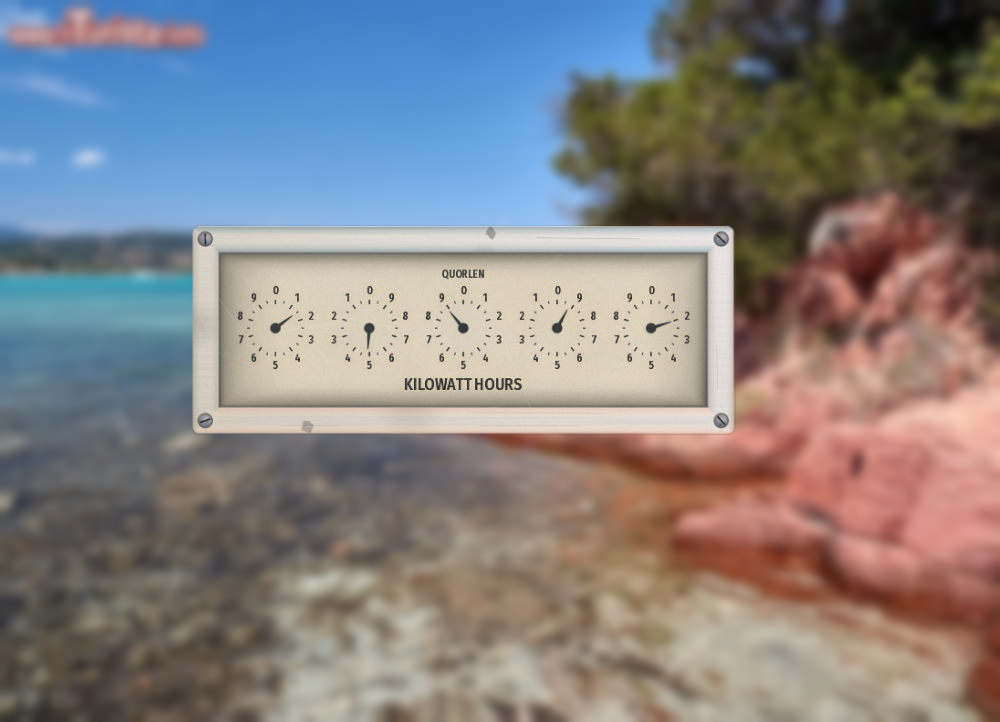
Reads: 14892kWh
